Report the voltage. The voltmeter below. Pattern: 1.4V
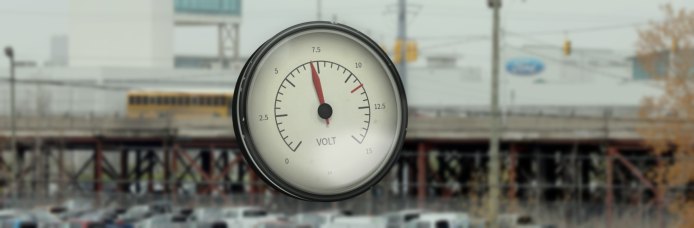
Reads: 7V
